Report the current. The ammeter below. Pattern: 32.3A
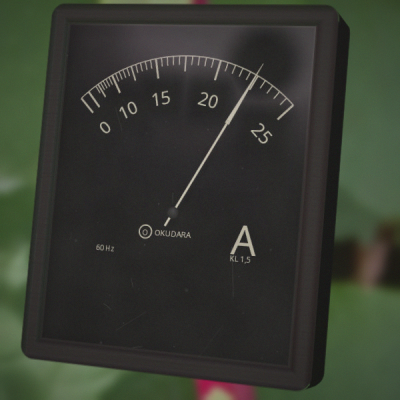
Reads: 22.5A
